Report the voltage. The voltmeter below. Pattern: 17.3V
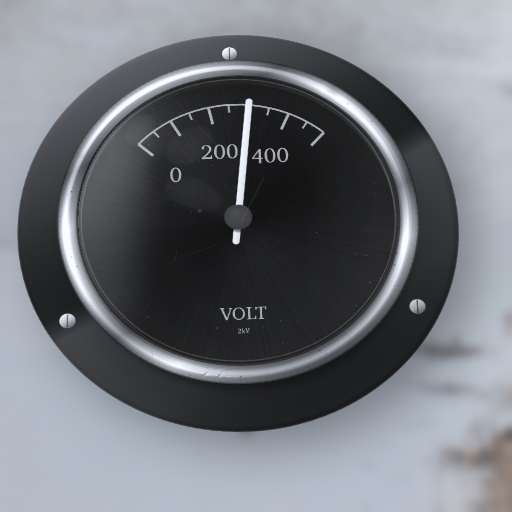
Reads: 300V
